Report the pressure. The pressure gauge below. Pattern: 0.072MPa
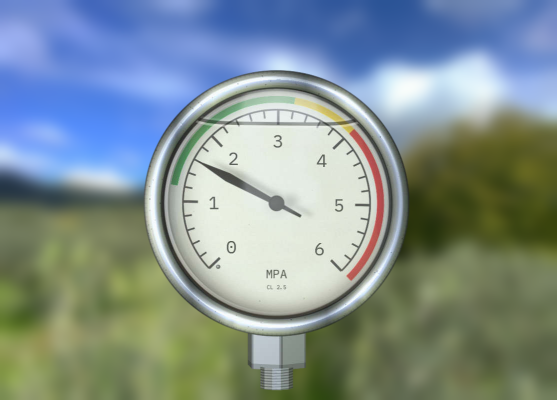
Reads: 1.6MPa
